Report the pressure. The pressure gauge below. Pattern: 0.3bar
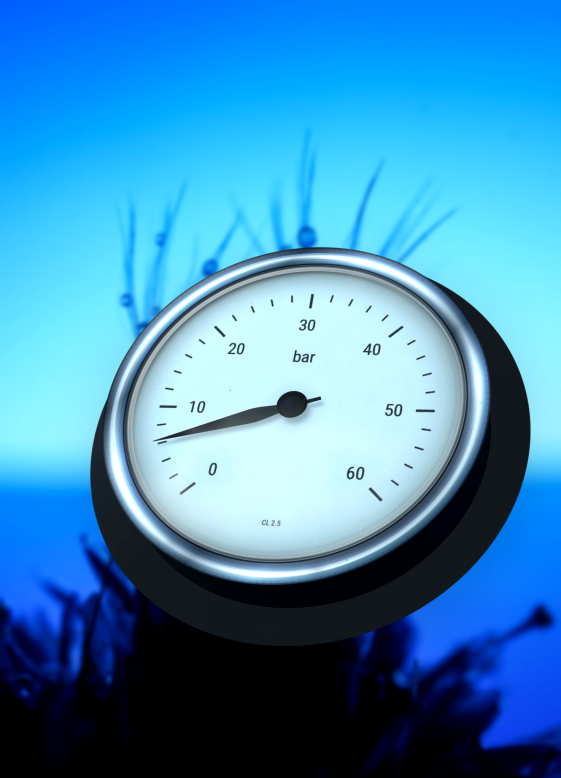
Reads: 6bar
